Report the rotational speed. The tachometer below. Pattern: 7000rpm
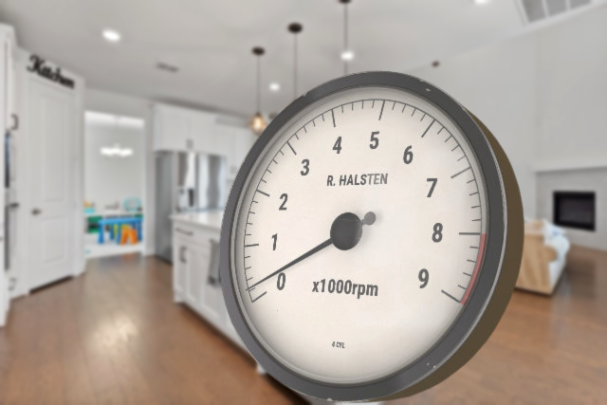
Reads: 200rpm
